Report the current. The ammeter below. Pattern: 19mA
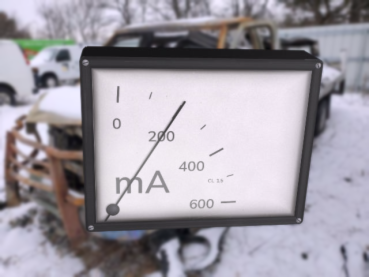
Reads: 200mA
